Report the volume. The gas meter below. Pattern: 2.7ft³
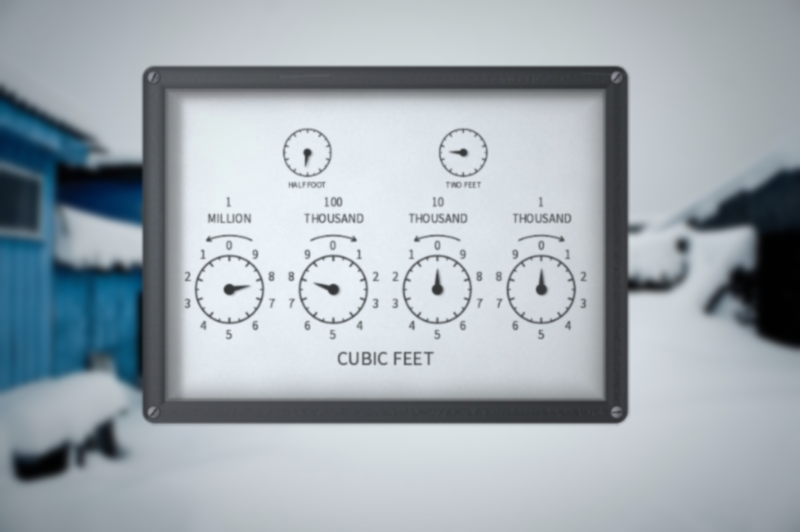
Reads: 780000ft³
